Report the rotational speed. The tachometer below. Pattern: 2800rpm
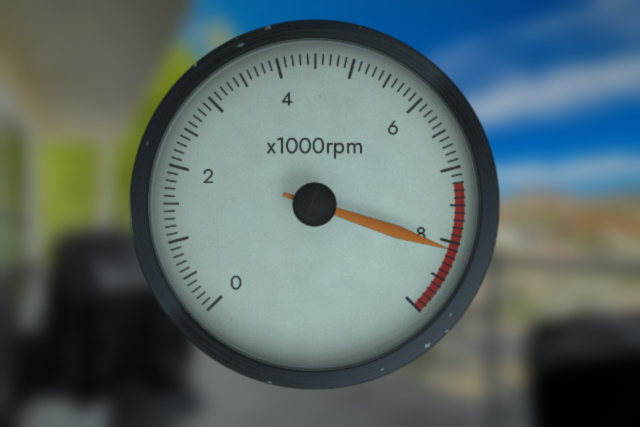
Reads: 8100rpm
